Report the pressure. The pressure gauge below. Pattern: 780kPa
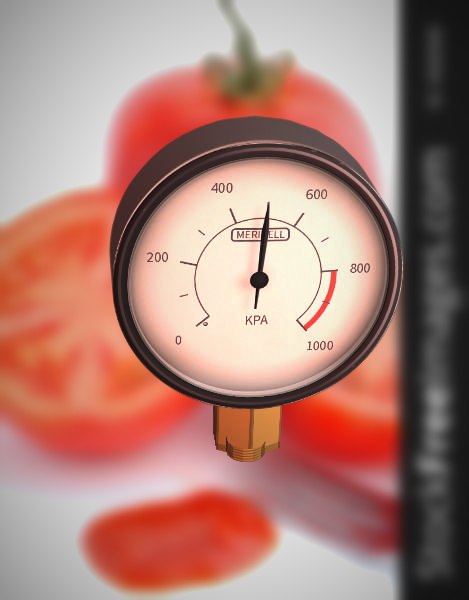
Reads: 500kPa
